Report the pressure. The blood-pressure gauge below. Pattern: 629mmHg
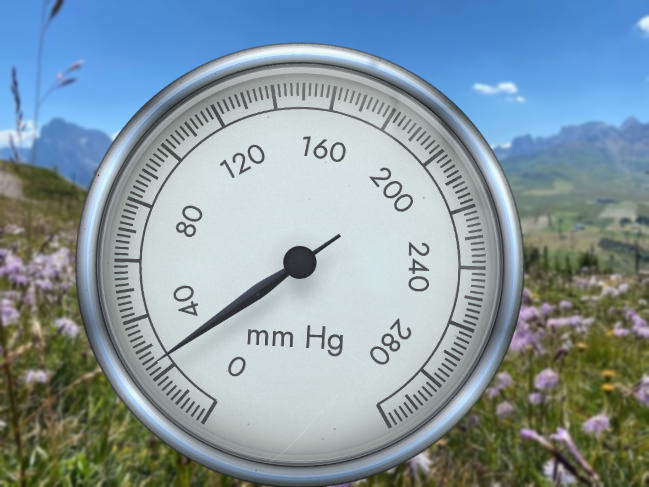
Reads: 24mmHg
